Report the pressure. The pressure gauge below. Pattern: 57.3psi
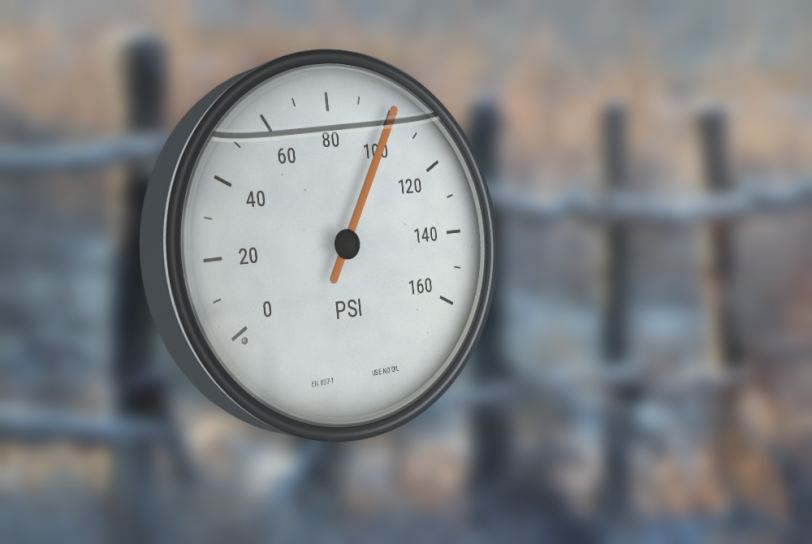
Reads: 100psi
